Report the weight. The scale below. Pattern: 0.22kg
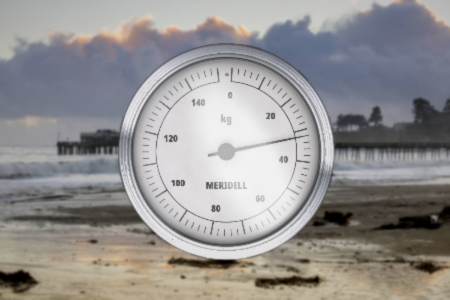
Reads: 32kg
